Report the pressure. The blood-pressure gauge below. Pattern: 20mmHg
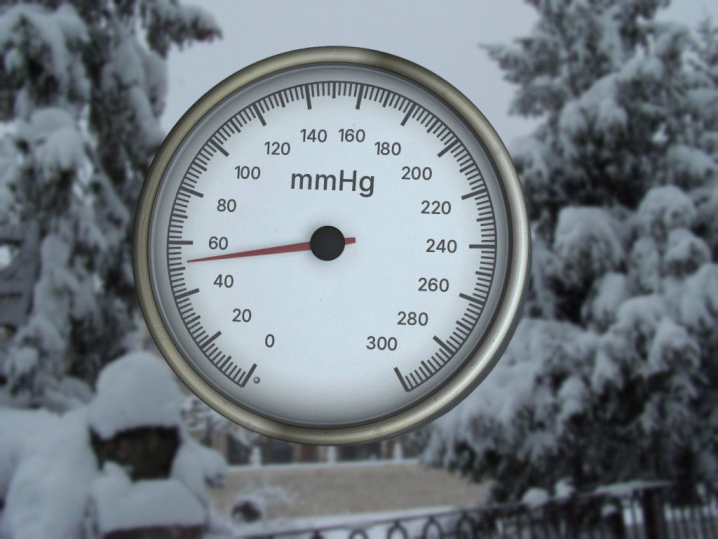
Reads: 52mmHg
